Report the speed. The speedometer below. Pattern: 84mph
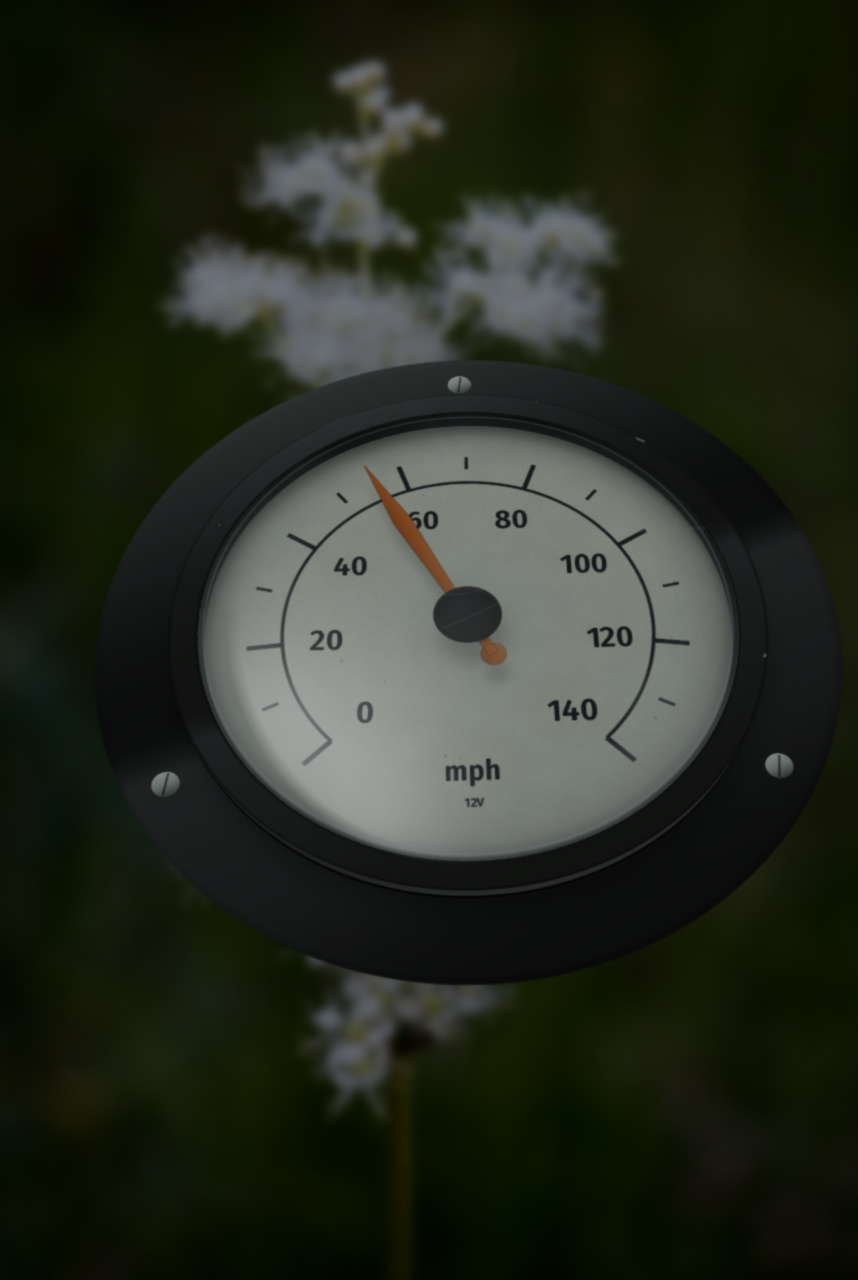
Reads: 55mph
